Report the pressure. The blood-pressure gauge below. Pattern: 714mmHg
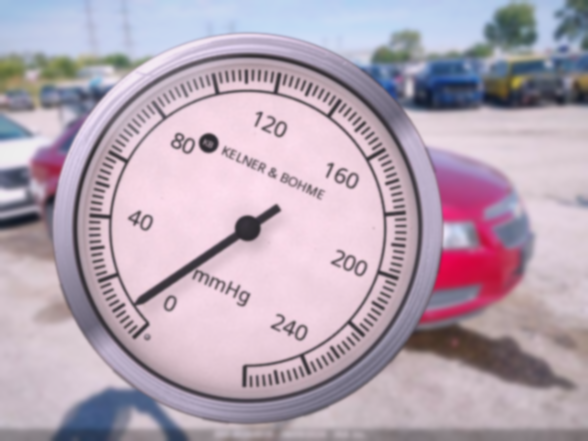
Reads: 8mmHg
